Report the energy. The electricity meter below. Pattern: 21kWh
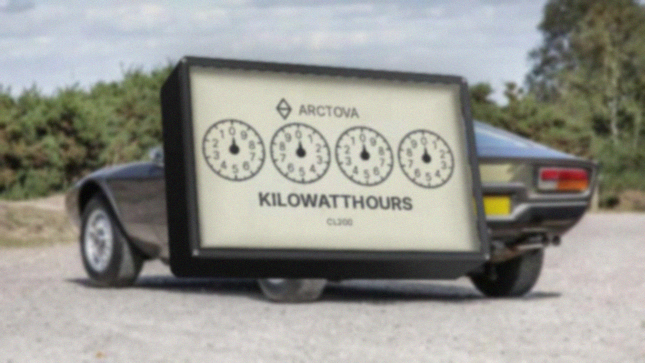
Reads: 0kWh
